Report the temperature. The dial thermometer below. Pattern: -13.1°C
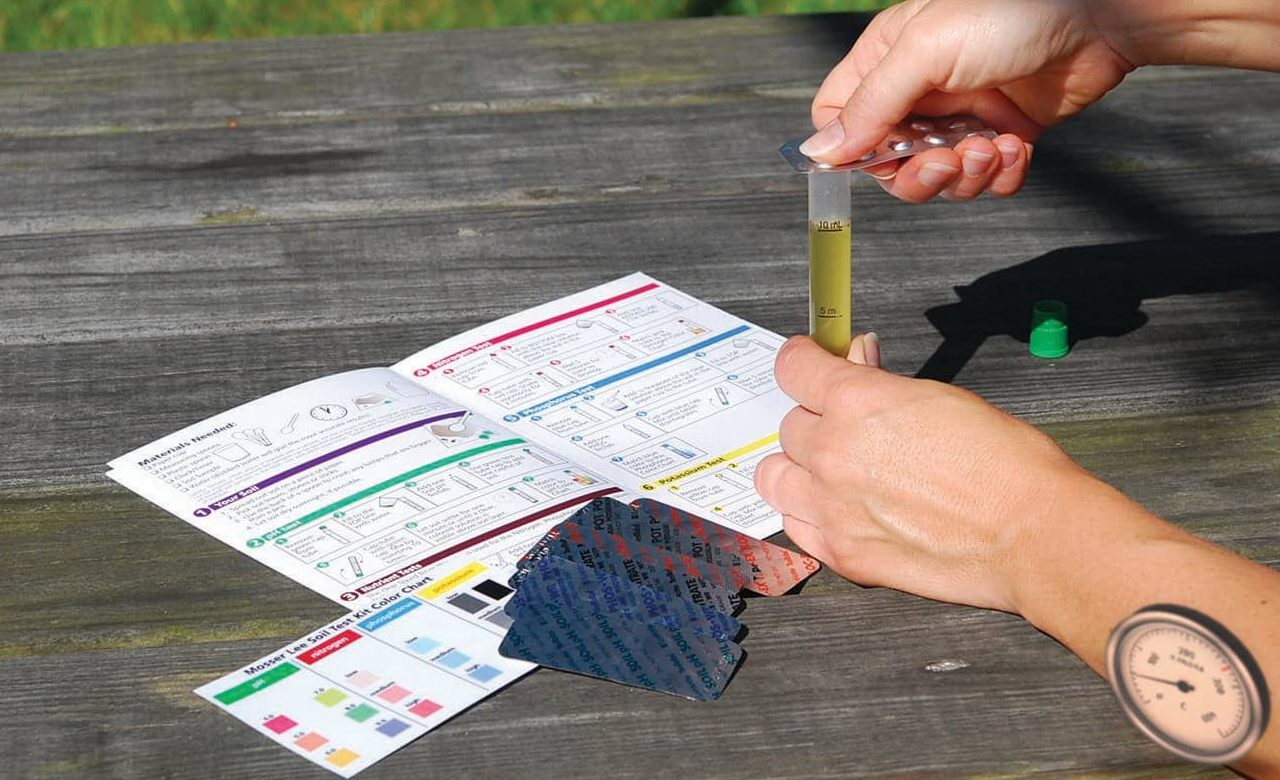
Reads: 50°C
